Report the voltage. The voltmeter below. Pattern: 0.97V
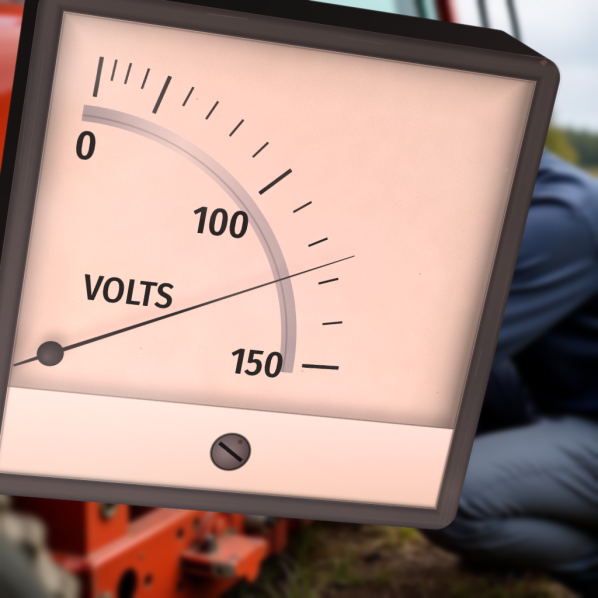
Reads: 125V
